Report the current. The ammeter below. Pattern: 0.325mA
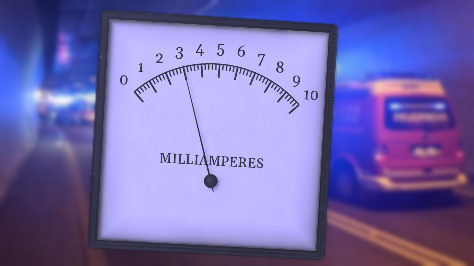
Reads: 3mA
